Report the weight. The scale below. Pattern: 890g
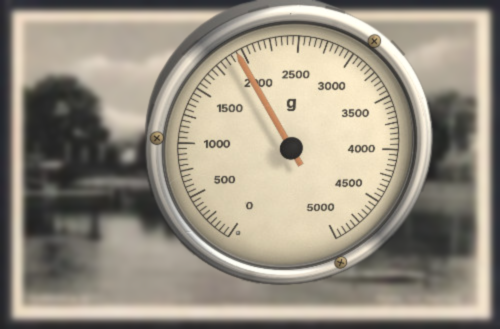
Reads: 1950g
